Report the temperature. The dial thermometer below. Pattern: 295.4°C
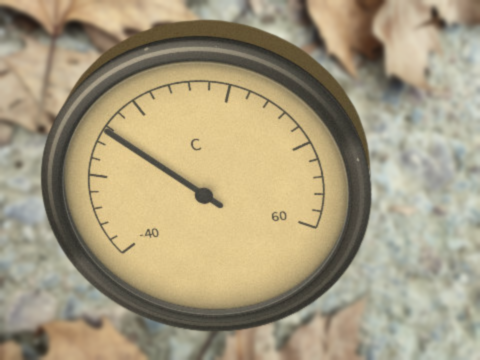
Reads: -8°C
